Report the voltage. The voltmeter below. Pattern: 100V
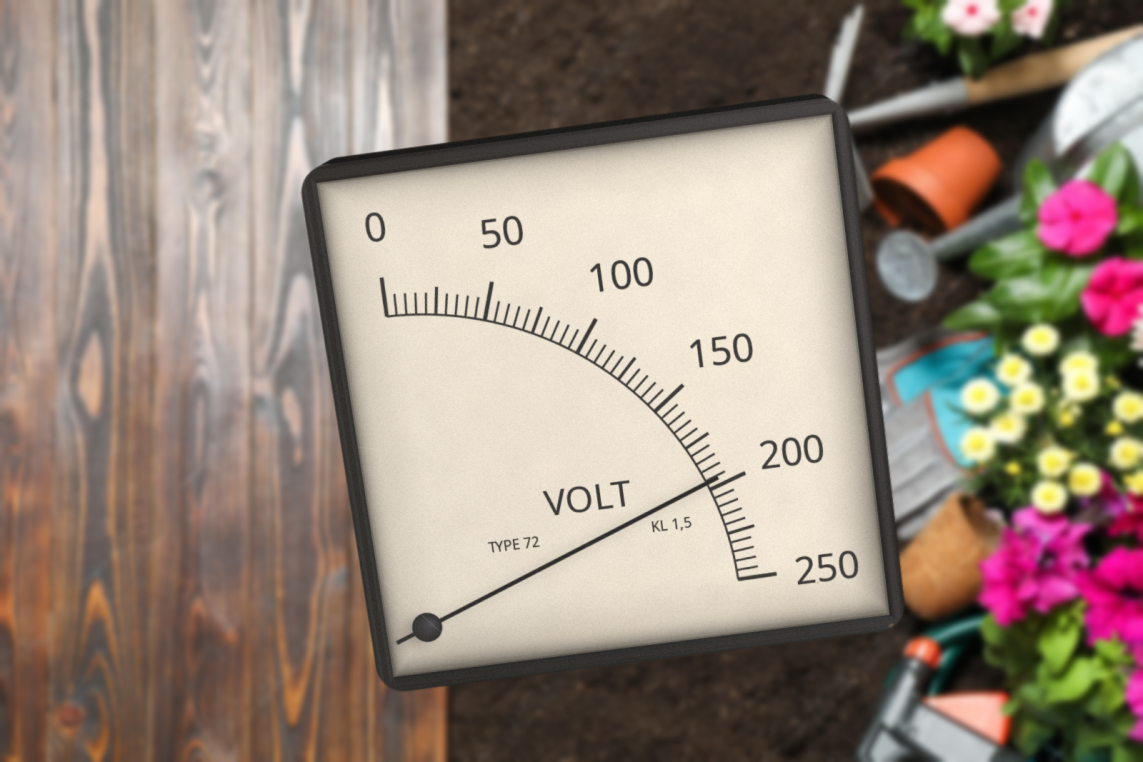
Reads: 195V
